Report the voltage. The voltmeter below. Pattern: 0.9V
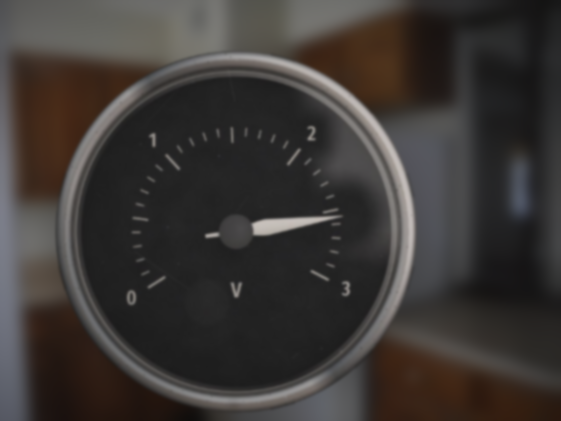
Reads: 2.55V
